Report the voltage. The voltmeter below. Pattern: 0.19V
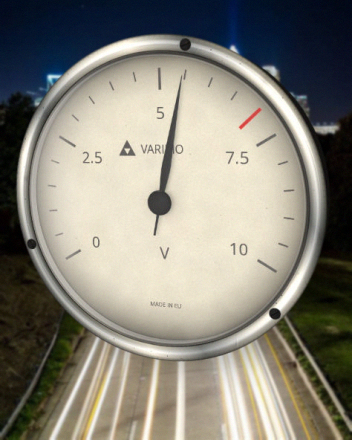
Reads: 5.5V
